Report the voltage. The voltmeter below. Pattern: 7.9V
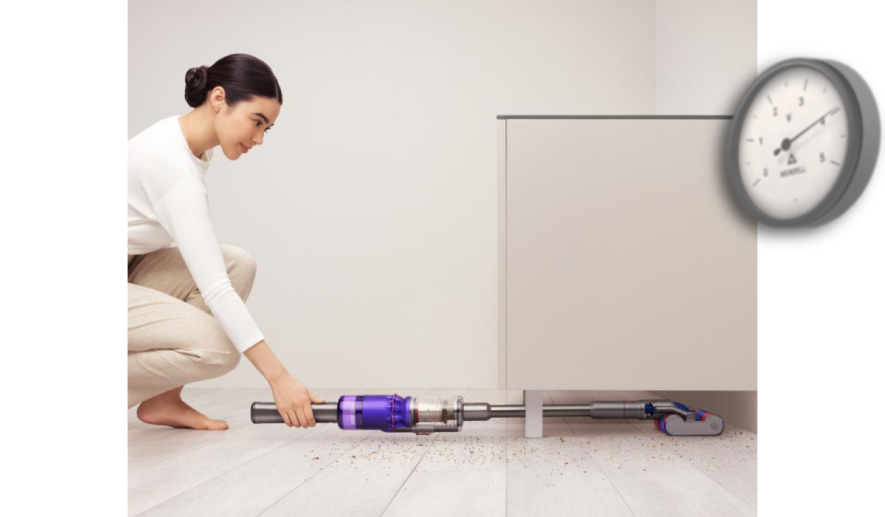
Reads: 4V
